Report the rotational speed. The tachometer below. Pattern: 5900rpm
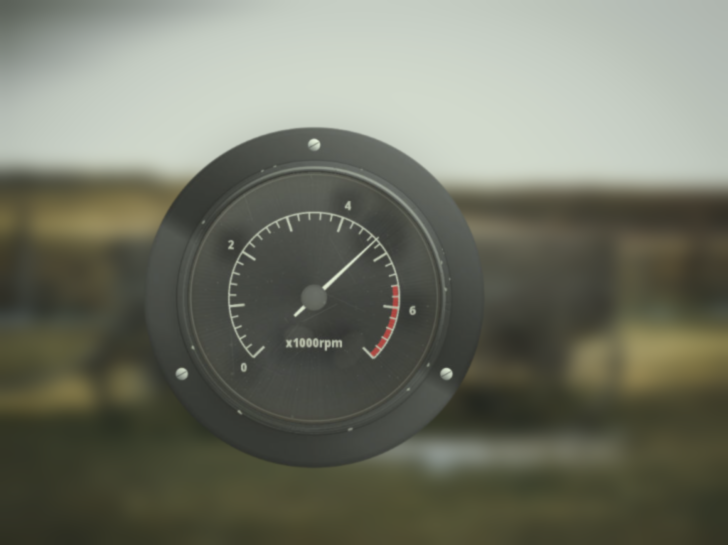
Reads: 4700rpm
